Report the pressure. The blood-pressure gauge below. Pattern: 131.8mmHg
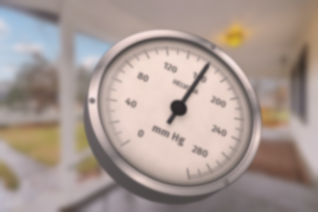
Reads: 160mmHg
